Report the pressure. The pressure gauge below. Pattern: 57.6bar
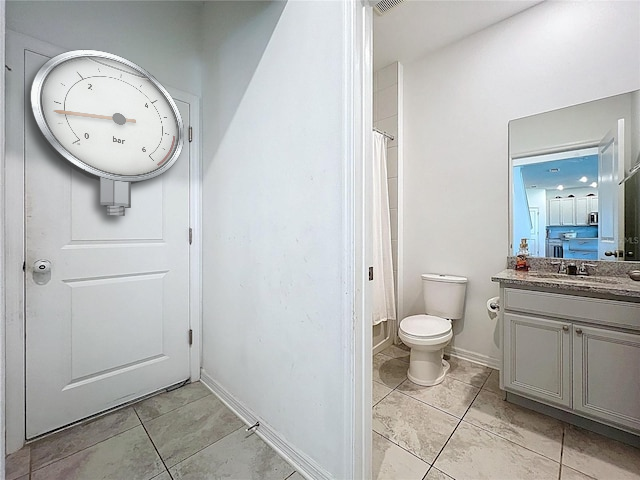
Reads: 0.75bar
